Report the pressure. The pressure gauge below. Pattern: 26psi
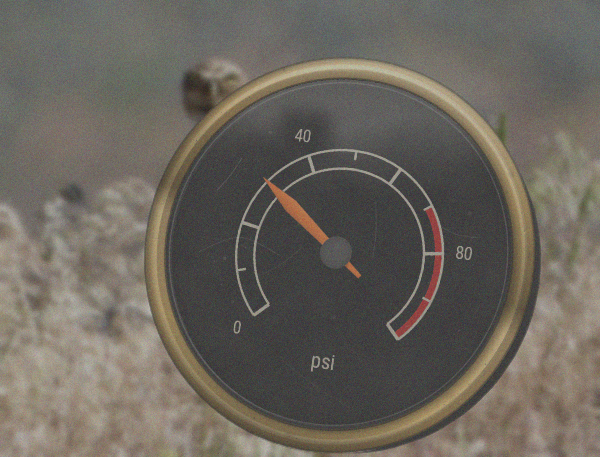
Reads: 30psi
